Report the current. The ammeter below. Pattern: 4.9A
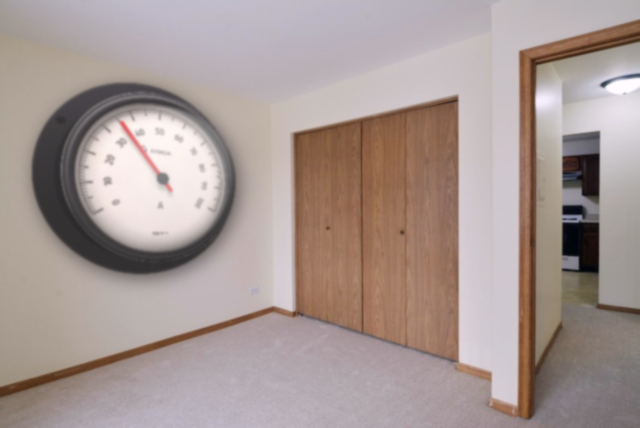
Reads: 35A
